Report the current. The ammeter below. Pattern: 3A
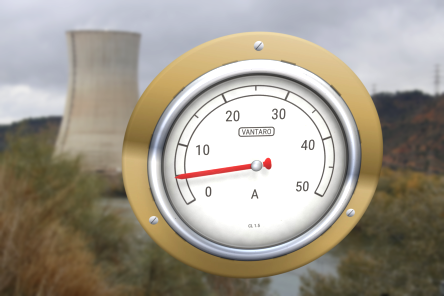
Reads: 5A
